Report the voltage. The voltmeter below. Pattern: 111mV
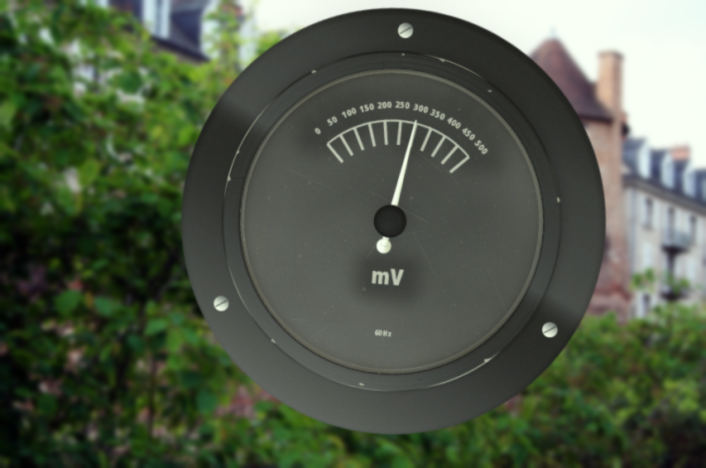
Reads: 300mV
